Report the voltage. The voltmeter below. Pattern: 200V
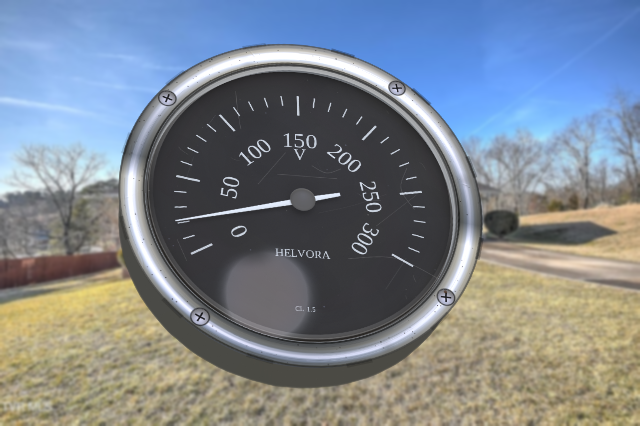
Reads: 20V
